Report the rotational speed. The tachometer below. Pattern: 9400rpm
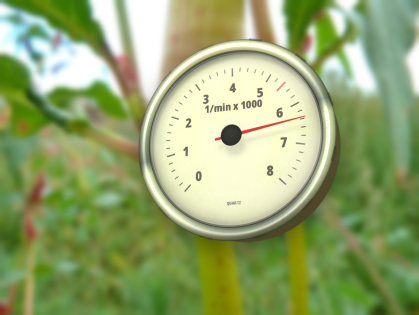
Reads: 6400rpm
